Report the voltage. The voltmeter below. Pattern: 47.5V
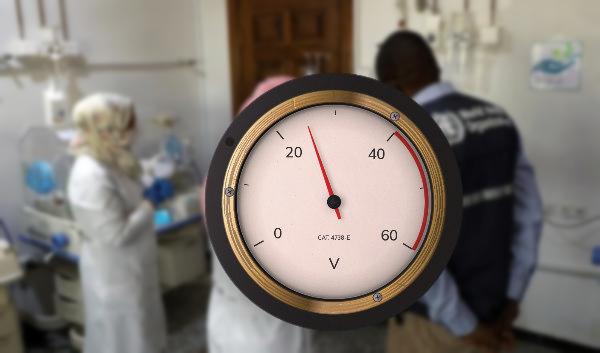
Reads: 25V
